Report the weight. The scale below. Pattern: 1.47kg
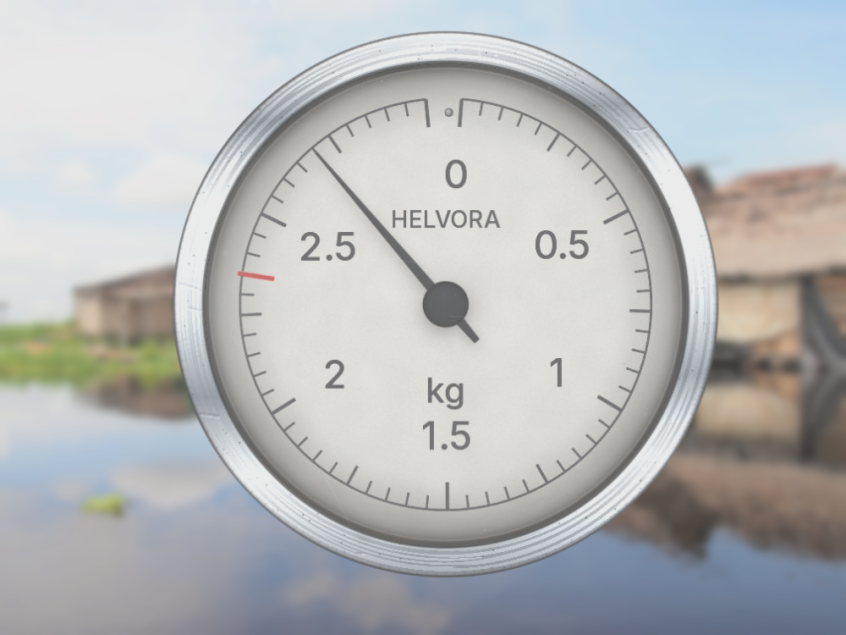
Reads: 2.7kg
